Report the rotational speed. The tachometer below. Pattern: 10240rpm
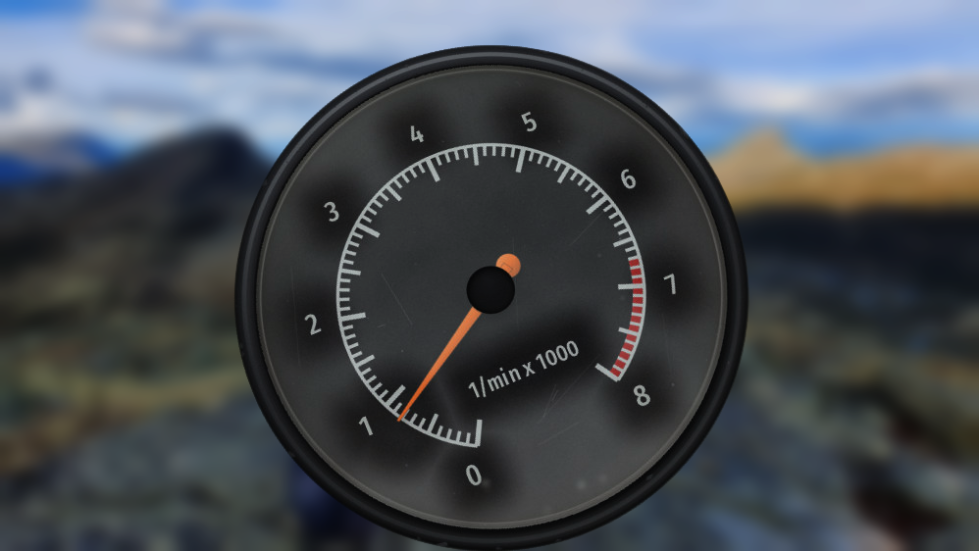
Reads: 800rpm
